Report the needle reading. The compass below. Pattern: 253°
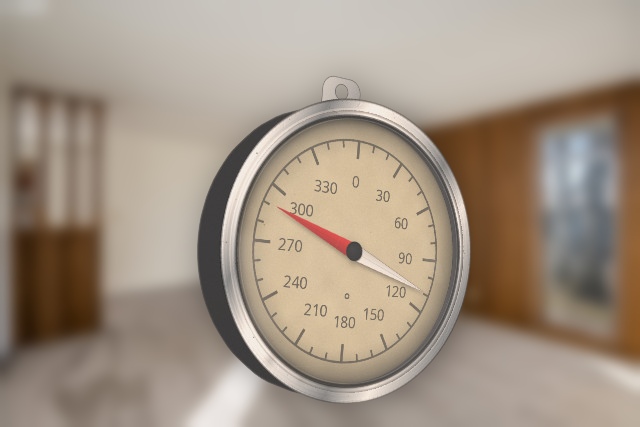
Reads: 290°
